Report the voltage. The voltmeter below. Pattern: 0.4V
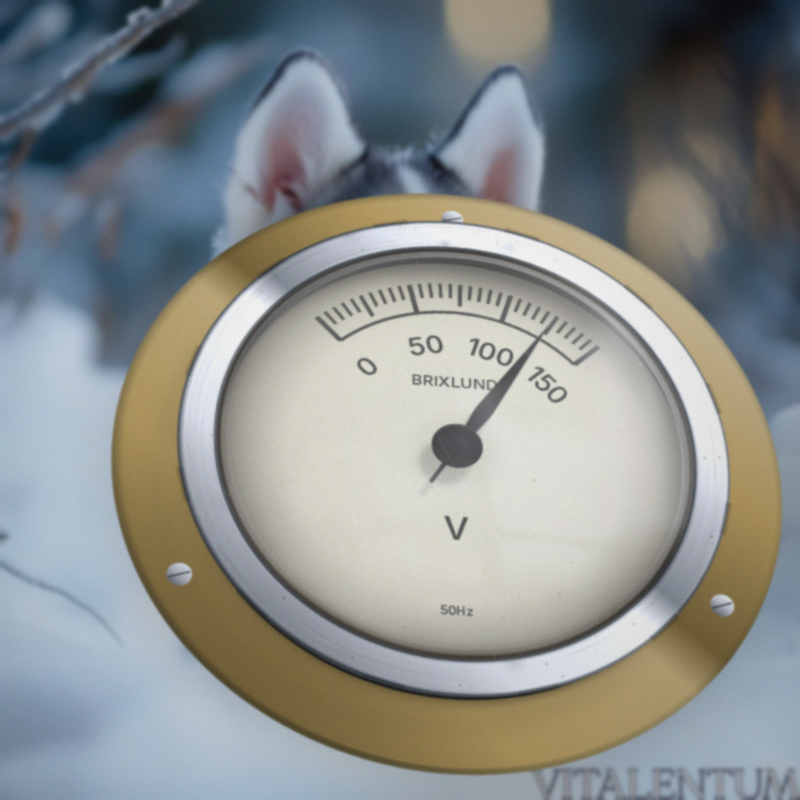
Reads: 125V
